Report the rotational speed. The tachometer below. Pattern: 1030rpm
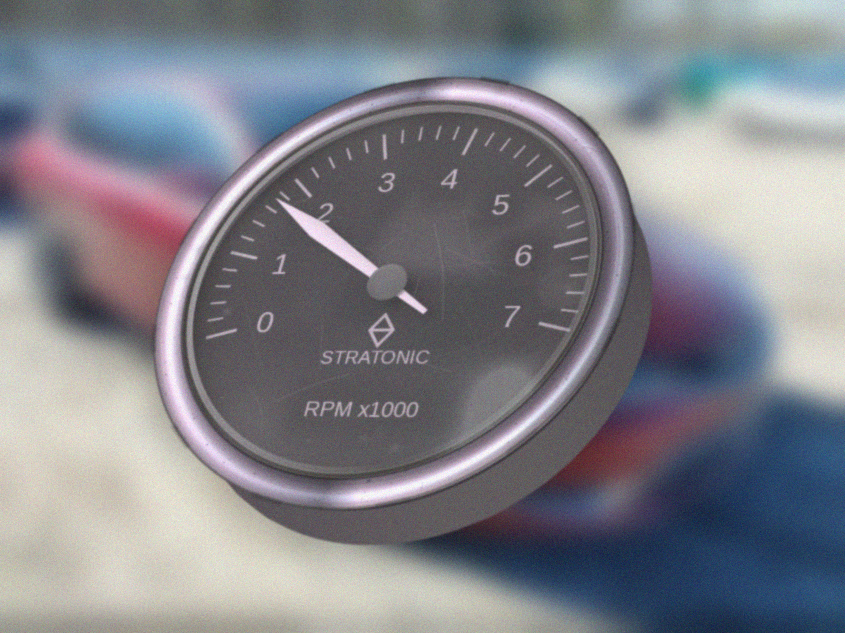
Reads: 1700rpm
